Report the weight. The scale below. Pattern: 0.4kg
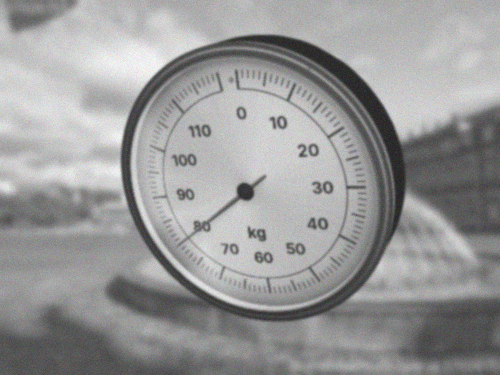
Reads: 80kg
